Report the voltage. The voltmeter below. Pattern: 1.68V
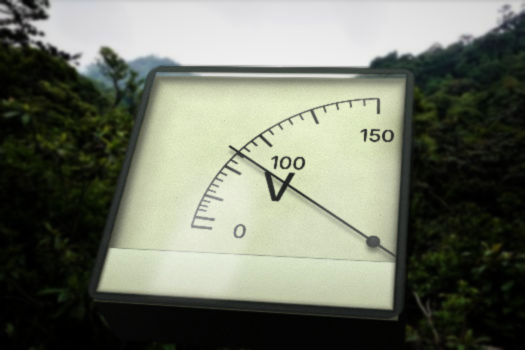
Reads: 85V
